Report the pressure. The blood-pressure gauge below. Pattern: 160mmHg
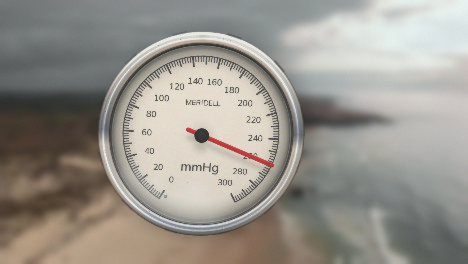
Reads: 260mmHg
